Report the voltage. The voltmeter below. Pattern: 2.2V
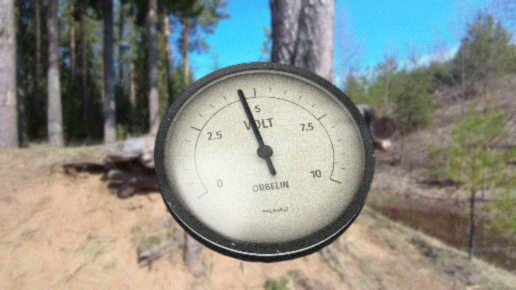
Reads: 4.5V
